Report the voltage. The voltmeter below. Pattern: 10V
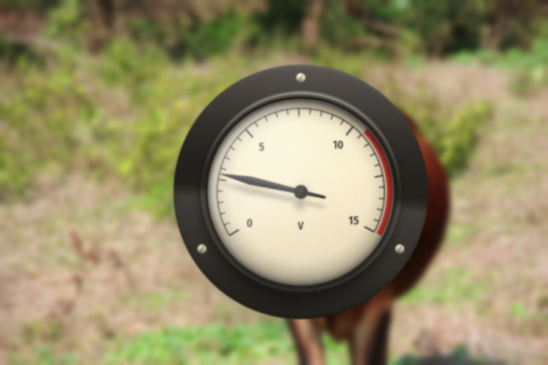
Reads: 2.75V
